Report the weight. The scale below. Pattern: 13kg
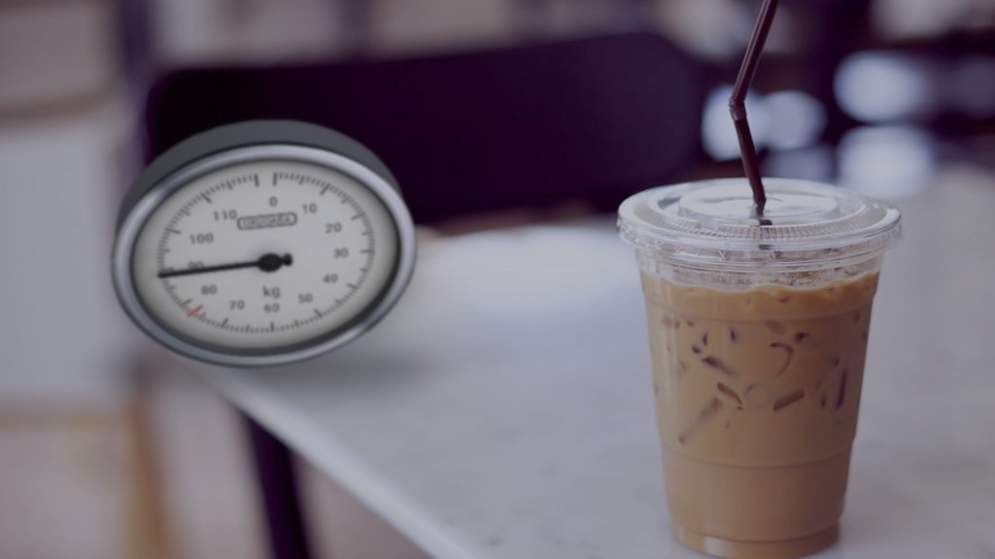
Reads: 90kg
